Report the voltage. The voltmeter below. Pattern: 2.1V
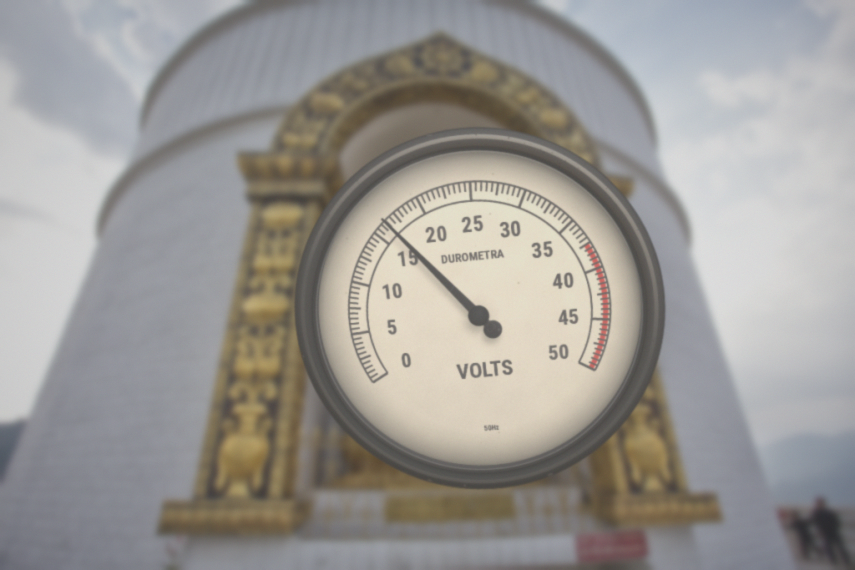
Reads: 16.5V
